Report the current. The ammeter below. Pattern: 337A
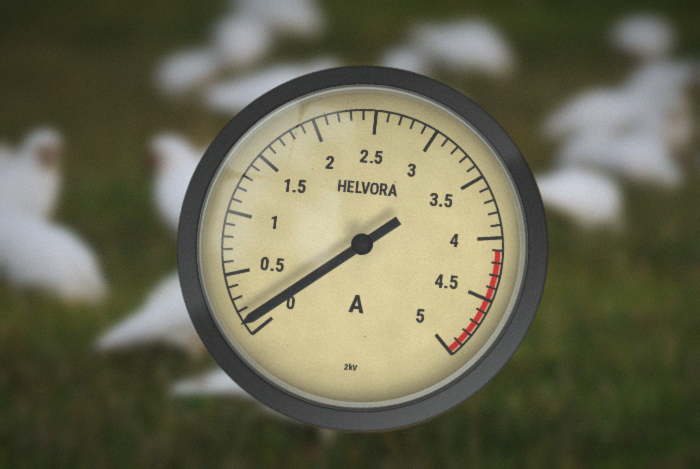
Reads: 0.1A
